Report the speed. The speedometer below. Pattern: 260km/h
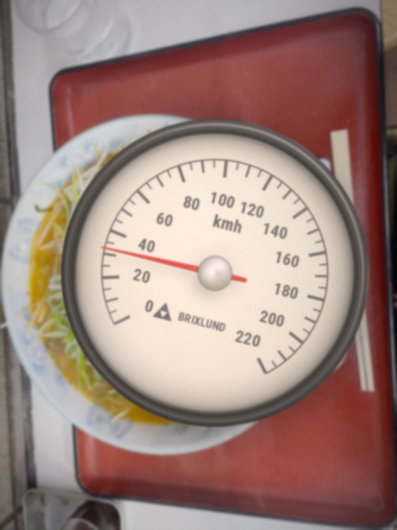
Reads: 32.5km/h
